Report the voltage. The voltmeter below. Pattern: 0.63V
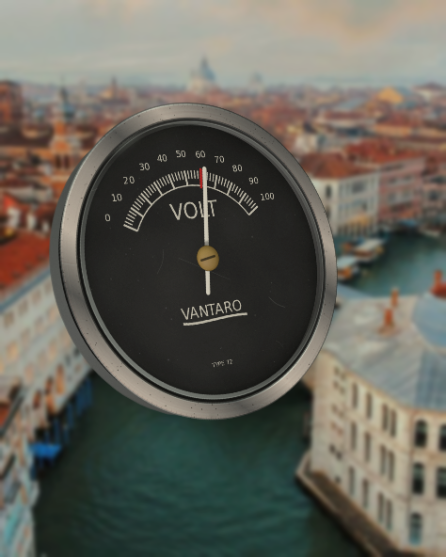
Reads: 60V
